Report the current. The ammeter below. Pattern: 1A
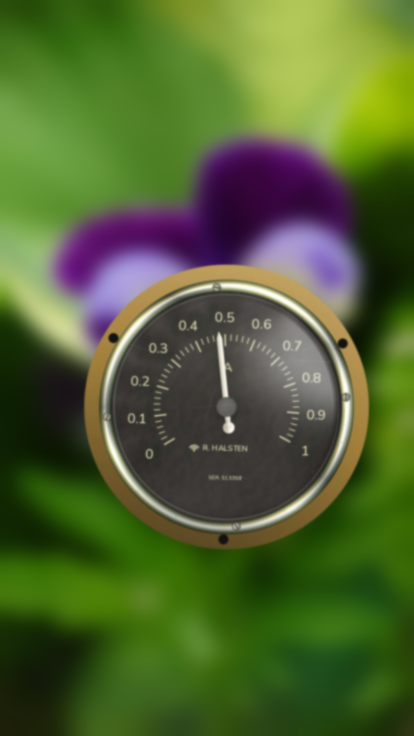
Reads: 0.48A
